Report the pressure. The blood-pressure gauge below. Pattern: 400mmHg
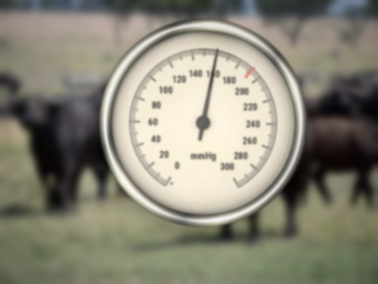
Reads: 160mmHg
